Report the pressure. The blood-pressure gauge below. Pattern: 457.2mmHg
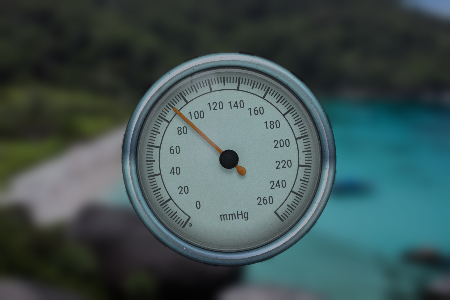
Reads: 90mmHg
